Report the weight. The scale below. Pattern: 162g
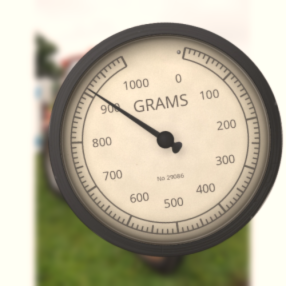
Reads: 910g
